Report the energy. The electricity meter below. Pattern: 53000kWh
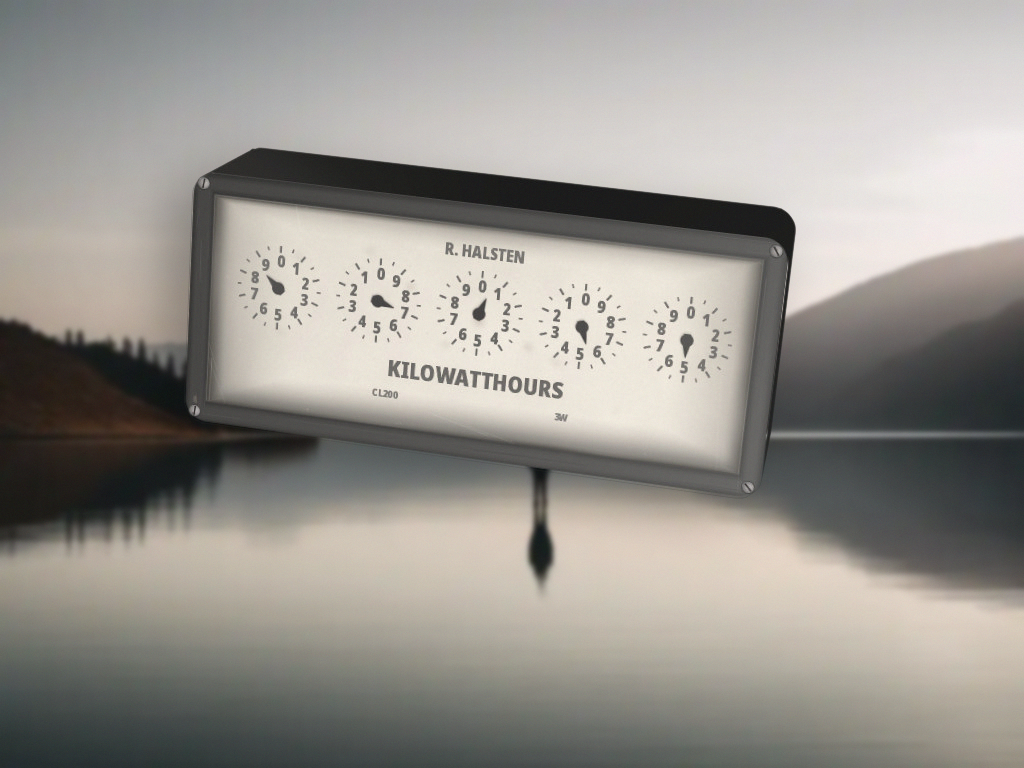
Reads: 87055kWh
